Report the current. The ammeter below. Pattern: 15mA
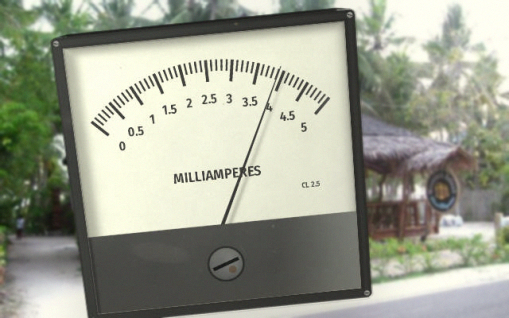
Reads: 3.9mA
